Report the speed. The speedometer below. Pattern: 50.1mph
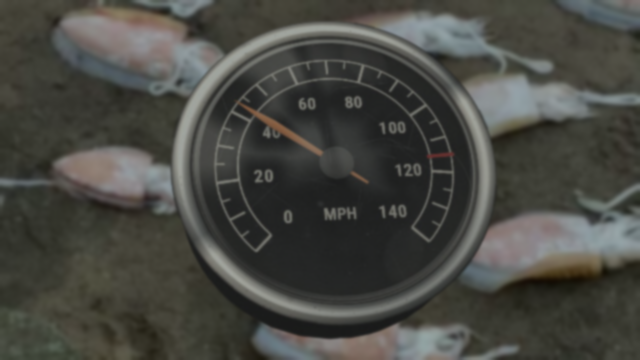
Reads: 42.5mph
